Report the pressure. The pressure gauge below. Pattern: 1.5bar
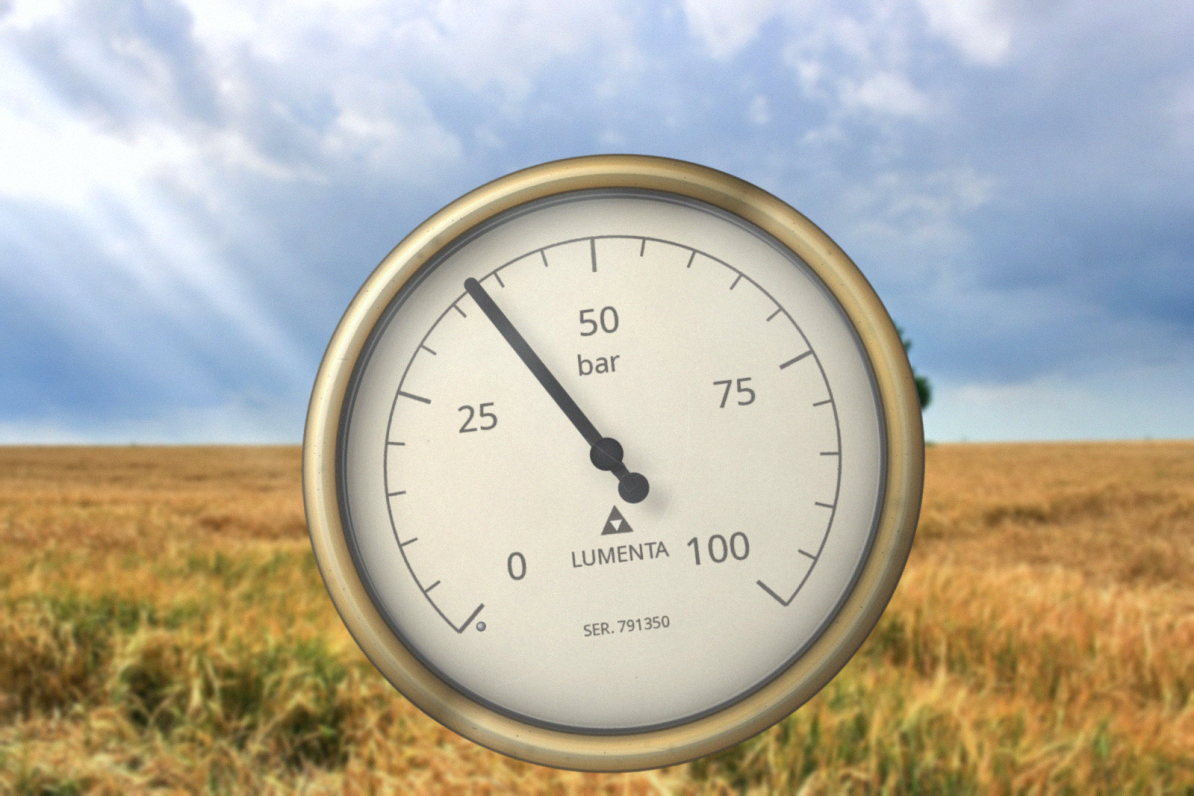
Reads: 37.5bar
